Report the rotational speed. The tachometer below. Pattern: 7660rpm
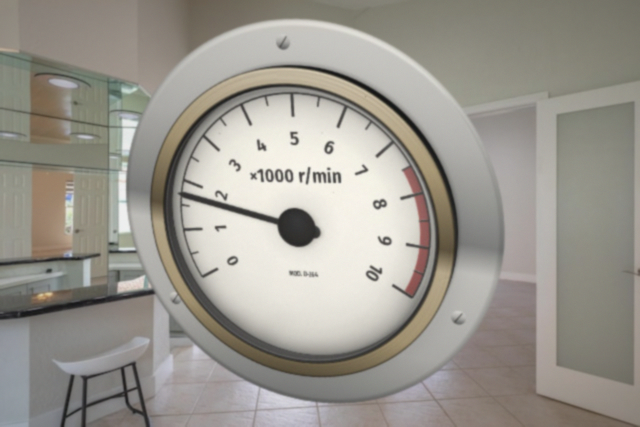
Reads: 1750rpm
